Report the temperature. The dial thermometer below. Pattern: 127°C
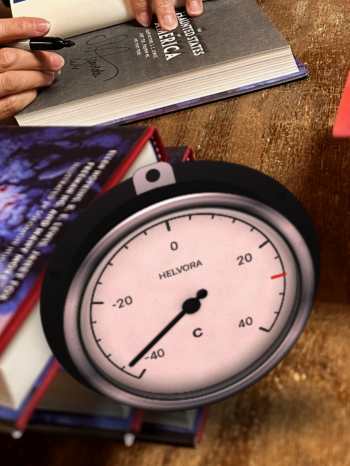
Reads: -36°C
